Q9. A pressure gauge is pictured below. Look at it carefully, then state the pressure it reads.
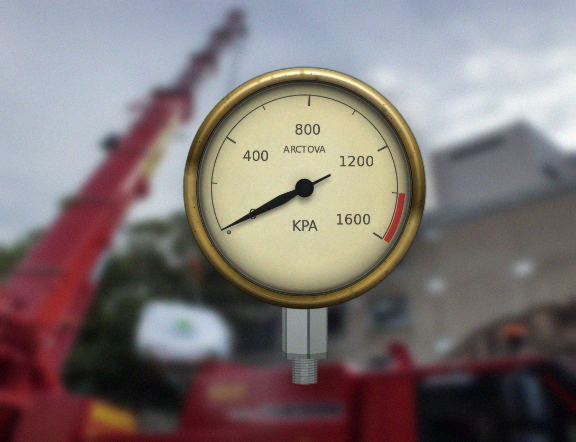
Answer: 0 kPa
